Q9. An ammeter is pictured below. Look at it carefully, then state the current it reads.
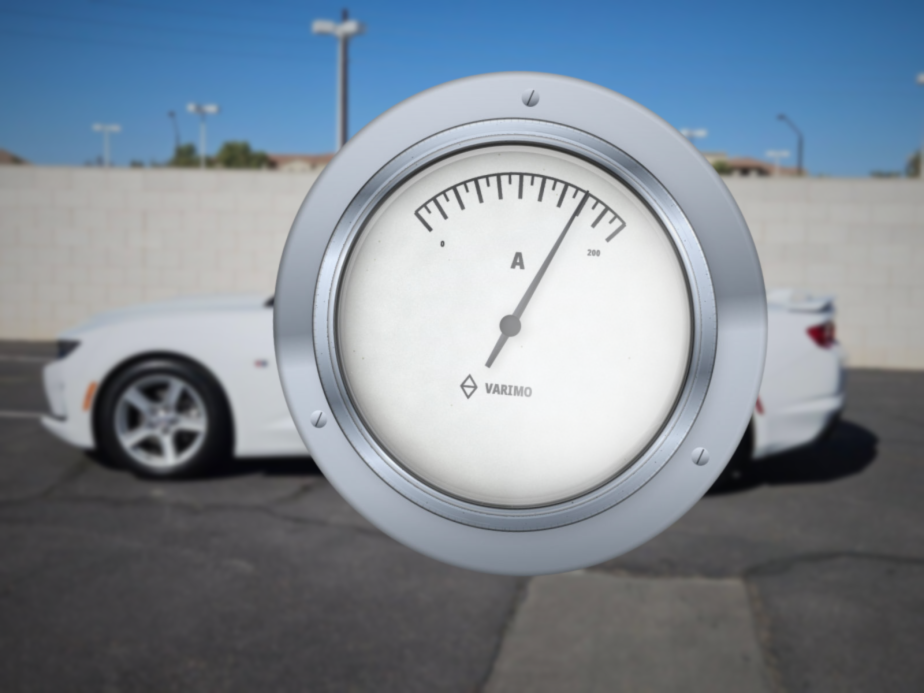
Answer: 160 A
